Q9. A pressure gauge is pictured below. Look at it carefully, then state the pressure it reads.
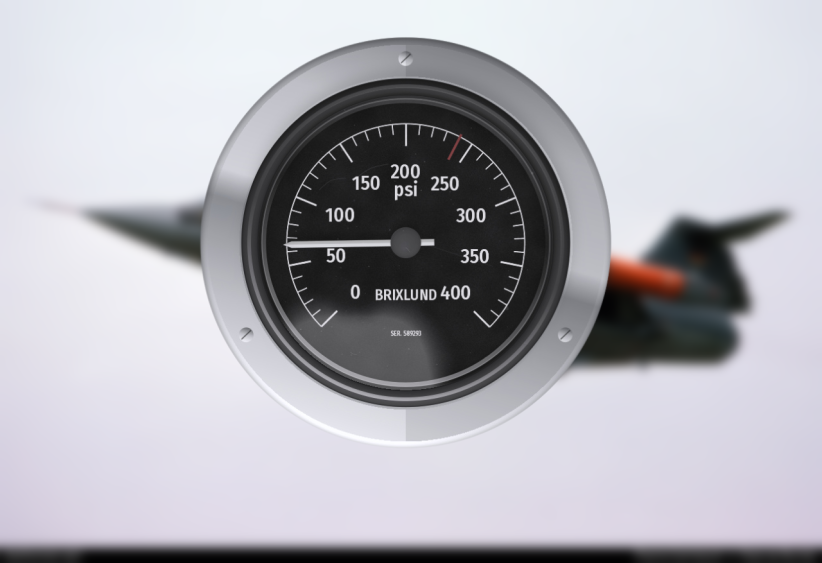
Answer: 65 psi
